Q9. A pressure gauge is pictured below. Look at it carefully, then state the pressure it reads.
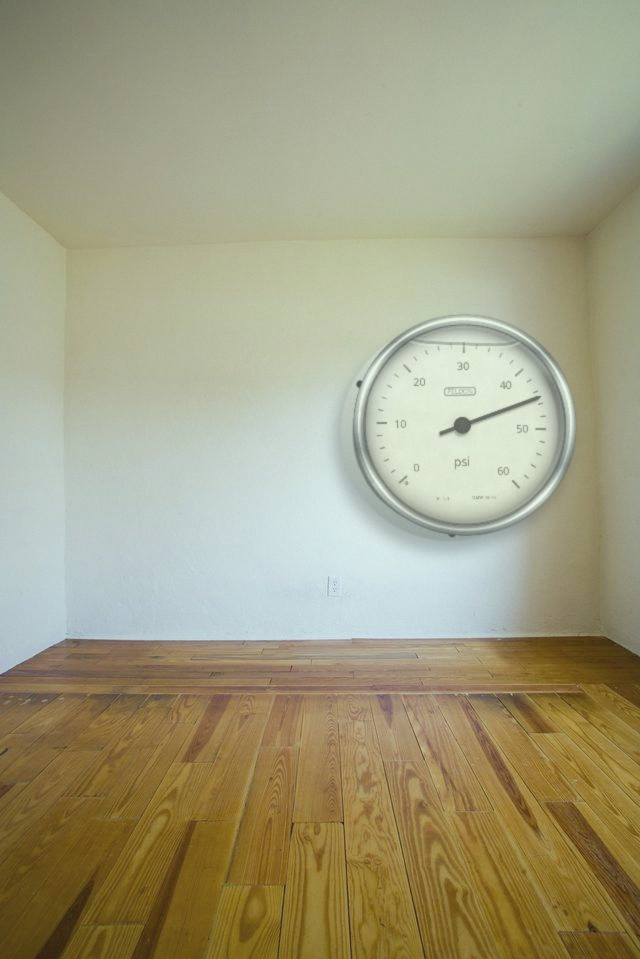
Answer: 45 psi
